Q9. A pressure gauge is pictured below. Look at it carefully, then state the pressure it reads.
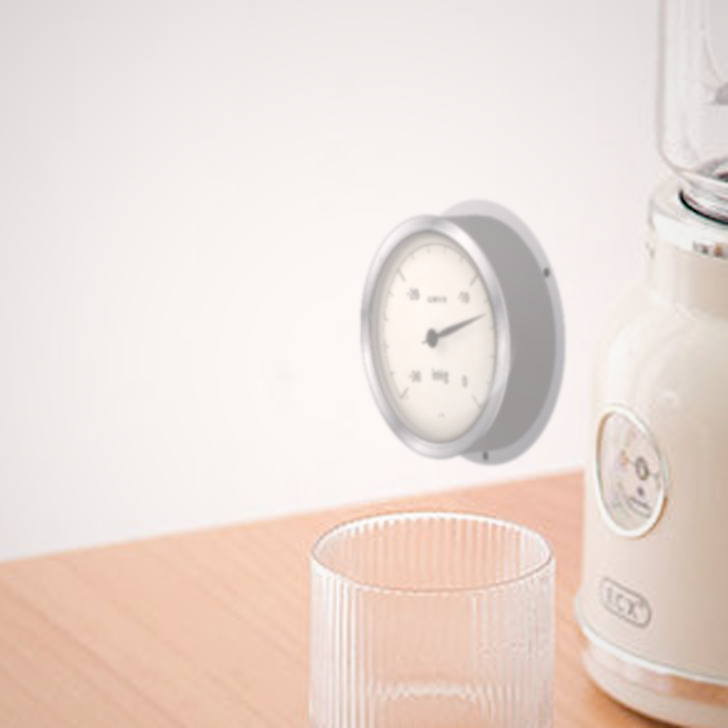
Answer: -7 inHg
